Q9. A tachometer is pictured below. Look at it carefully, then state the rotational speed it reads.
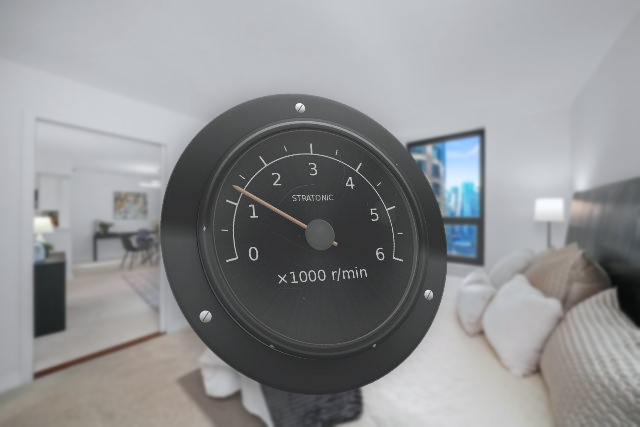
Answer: 1250 rpm
